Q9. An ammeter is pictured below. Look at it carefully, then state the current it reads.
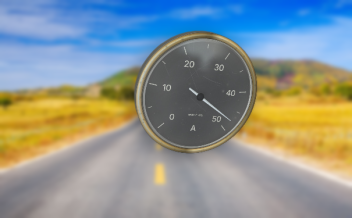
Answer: 47.5 A
